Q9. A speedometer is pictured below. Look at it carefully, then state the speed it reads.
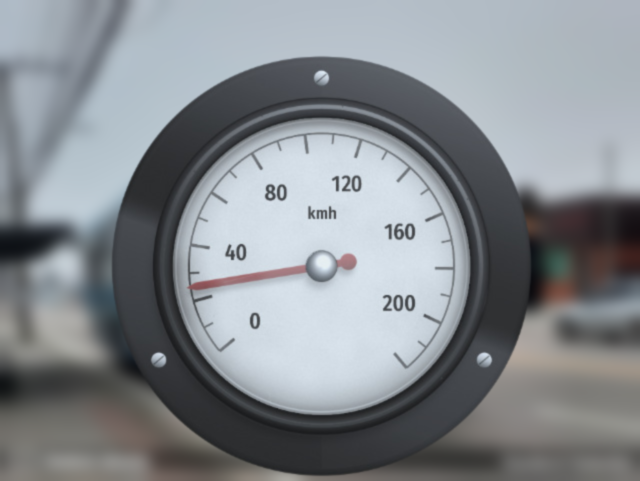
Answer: 25 km/h
